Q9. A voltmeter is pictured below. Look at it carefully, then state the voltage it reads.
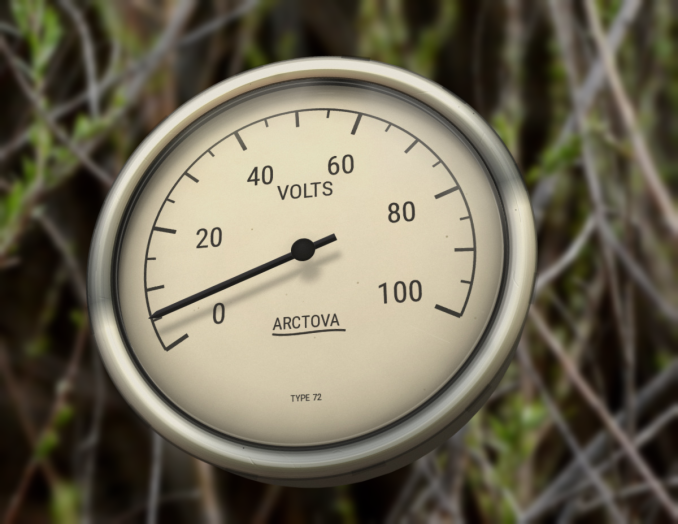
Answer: 5 V
